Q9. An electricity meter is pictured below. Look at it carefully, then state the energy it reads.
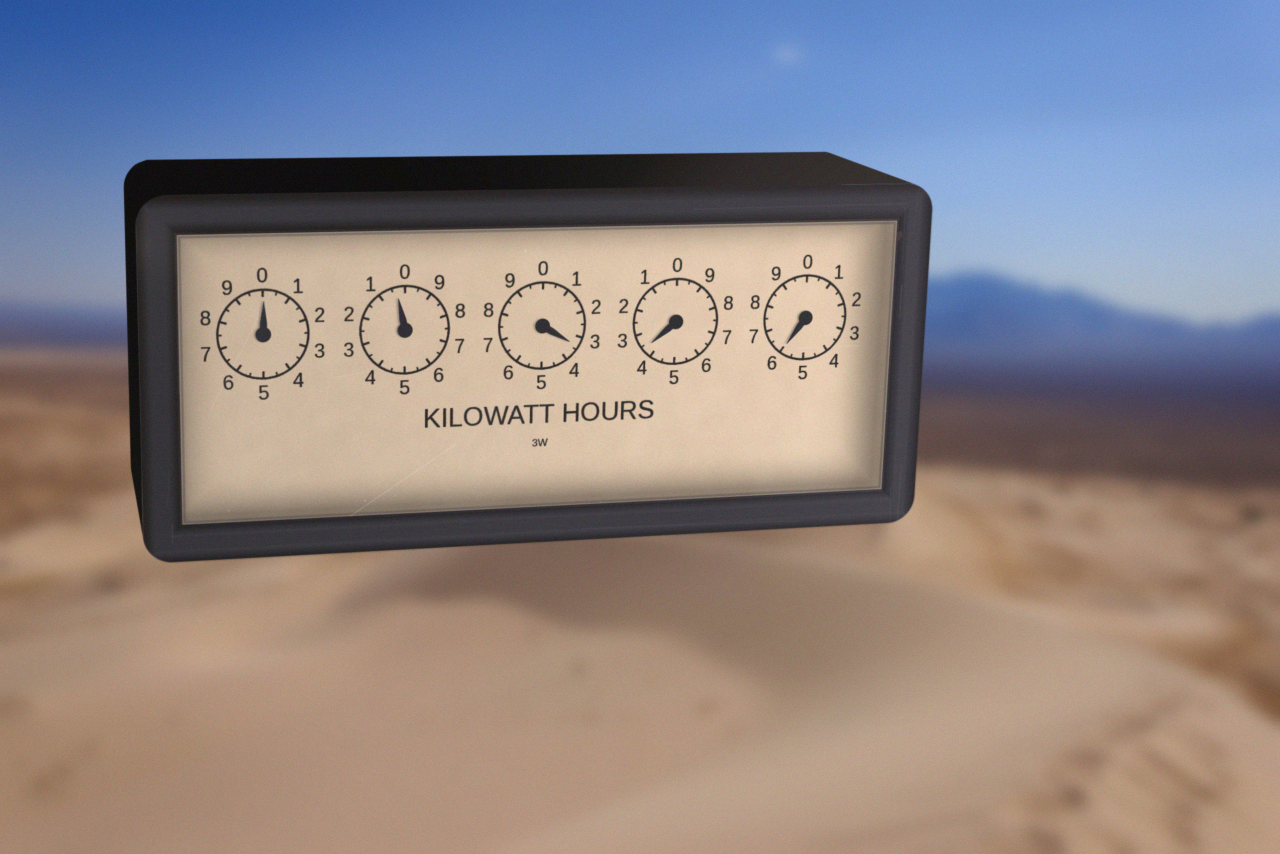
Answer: 336 kWh
